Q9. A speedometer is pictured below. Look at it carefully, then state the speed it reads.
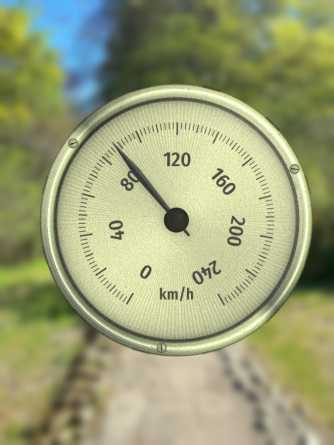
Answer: 88 km/h
